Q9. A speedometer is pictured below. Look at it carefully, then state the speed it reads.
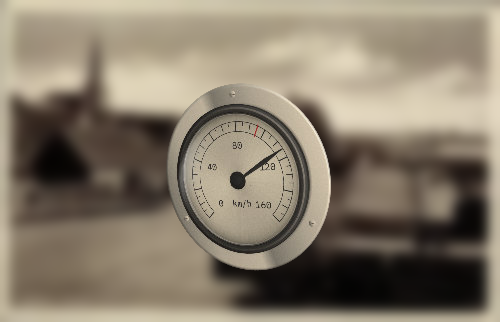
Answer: 115 km/h
